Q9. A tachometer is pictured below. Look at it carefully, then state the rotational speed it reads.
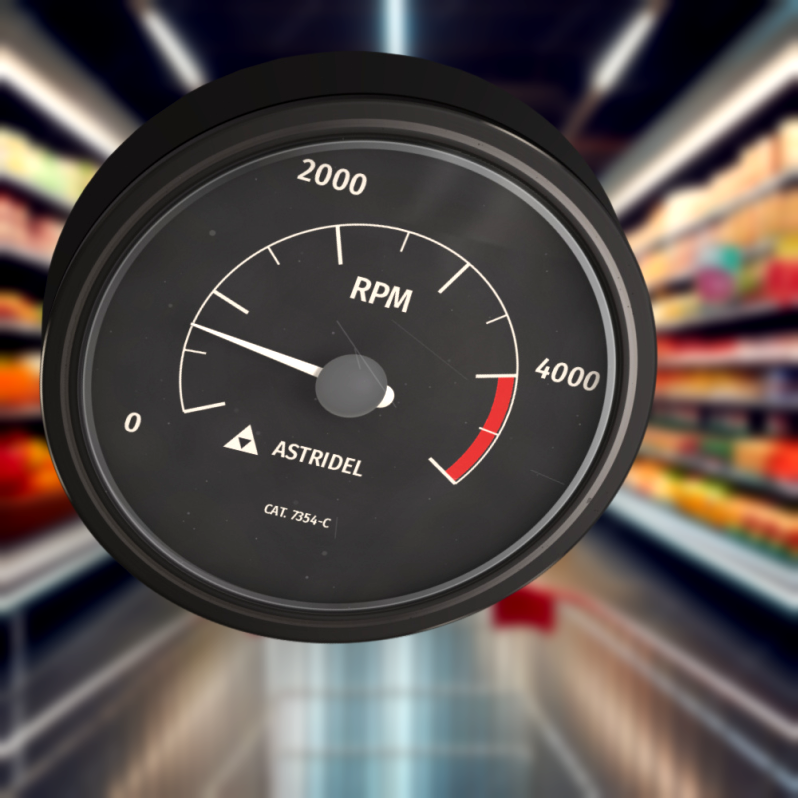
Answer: 750 rpm
